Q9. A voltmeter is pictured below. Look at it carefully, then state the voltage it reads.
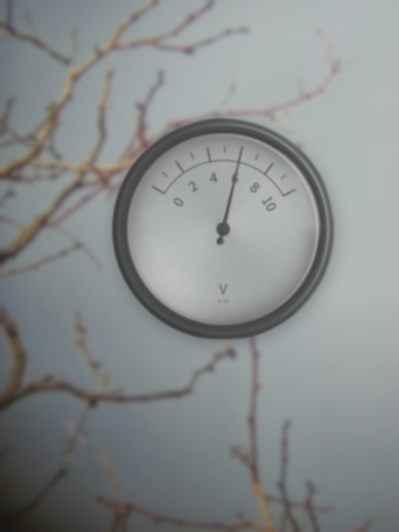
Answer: 6 V
